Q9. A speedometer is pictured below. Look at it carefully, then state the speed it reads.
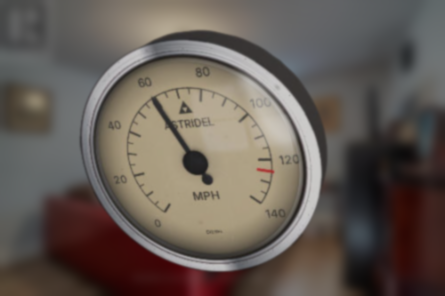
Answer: 60 mph
